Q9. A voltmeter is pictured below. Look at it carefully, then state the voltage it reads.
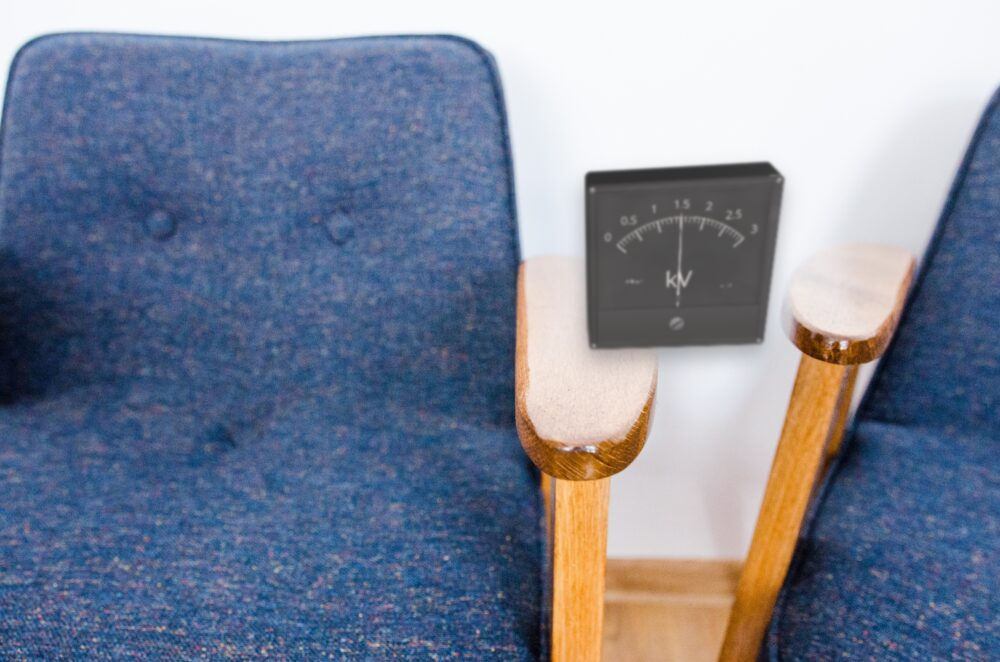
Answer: 1.5 kV
